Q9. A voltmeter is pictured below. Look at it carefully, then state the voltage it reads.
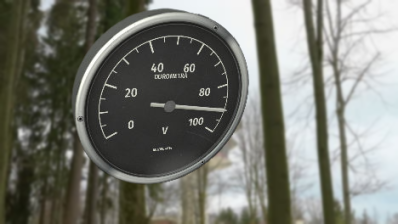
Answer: 90 V
